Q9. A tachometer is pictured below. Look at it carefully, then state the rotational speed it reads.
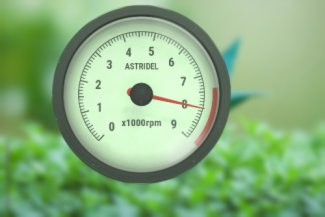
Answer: 8000 rpm
